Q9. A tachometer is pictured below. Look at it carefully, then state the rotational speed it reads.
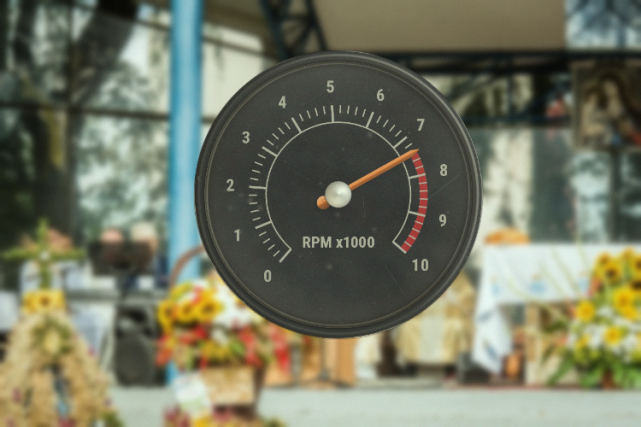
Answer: 7400 rpm
